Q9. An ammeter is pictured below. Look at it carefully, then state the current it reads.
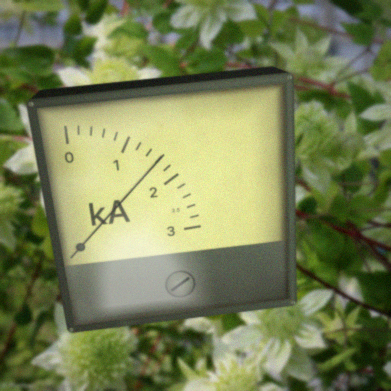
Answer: 1.6 kA
